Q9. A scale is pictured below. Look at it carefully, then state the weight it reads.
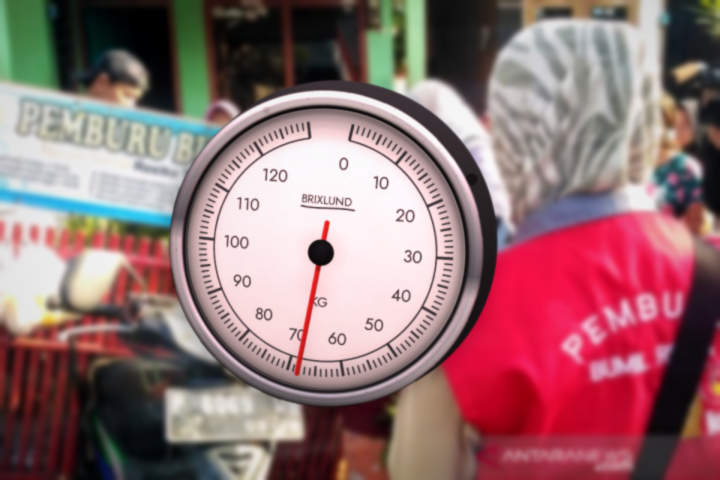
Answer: 68 kg
